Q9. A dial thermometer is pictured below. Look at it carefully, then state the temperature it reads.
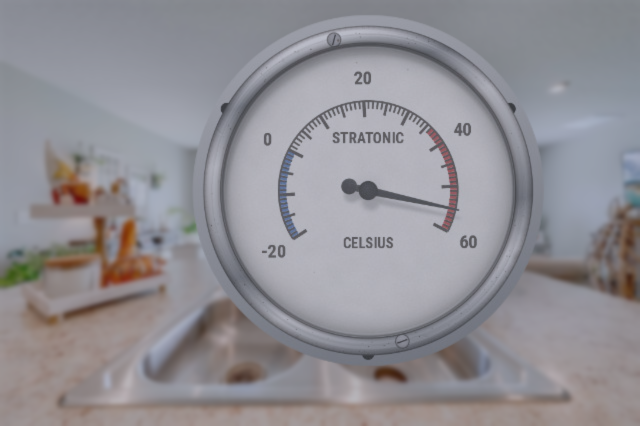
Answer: 55 °C
